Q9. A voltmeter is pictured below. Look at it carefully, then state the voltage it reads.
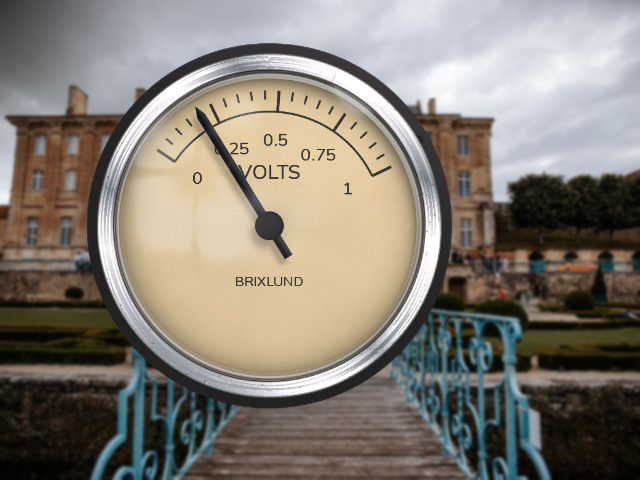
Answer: 0.2 V
